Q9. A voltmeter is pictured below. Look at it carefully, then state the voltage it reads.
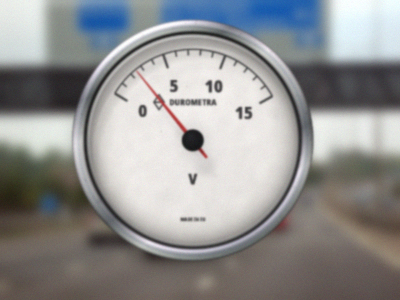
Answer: 2.5 V
